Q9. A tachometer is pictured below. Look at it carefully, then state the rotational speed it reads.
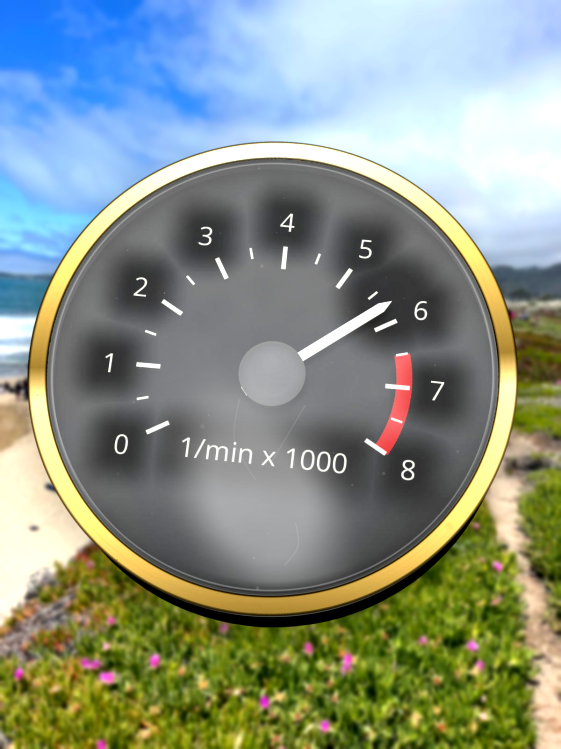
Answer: 5750 rpm
